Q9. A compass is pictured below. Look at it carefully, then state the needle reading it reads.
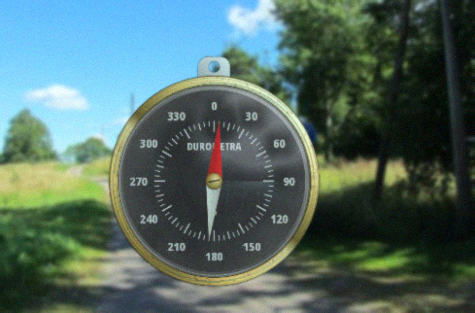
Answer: 5 °
